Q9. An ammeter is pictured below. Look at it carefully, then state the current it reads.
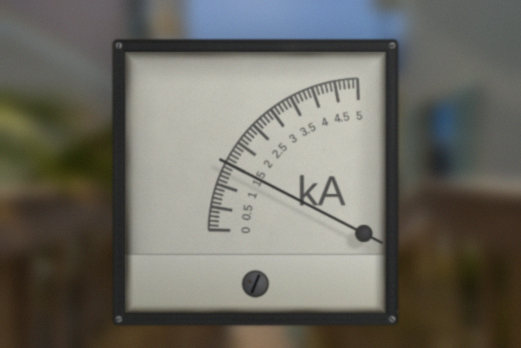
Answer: 1.5 kA
